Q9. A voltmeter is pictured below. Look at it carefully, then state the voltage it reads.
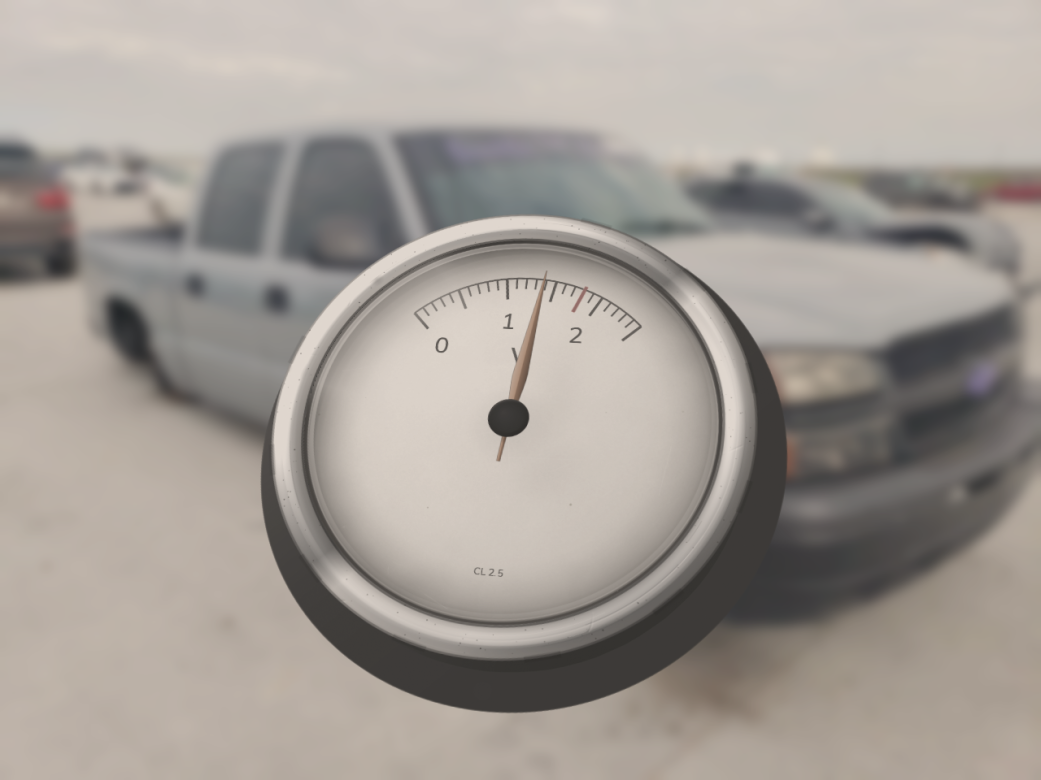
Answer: 1.4 V
